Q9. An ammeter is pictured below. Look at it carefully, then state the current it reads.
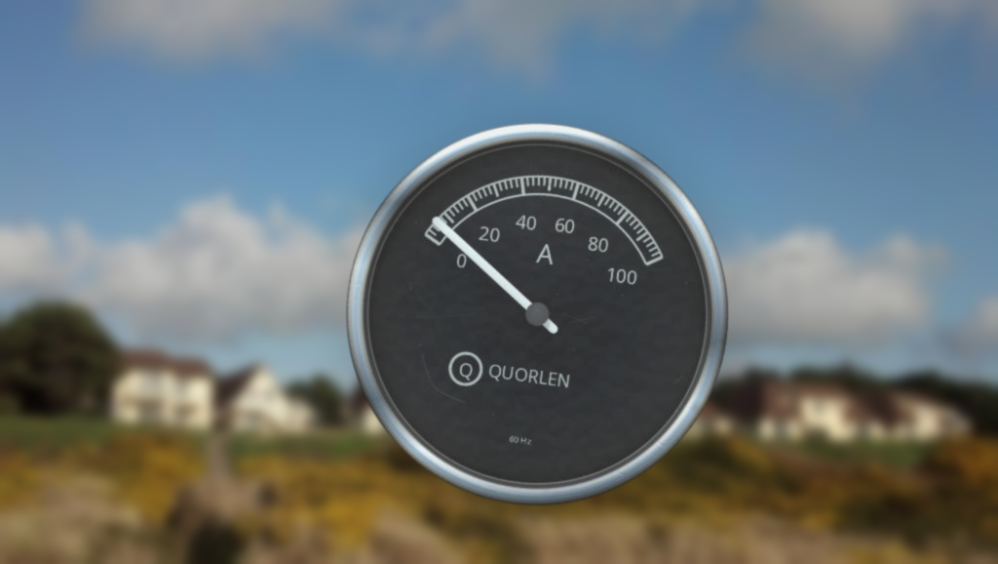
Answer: 6 A
